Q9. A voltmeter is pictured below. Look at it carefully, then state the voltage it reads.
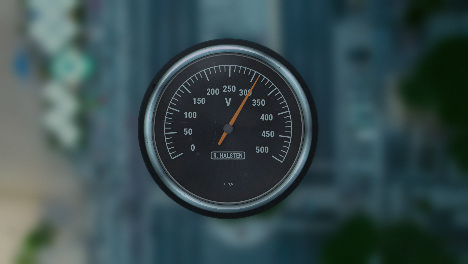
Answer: 310 V
